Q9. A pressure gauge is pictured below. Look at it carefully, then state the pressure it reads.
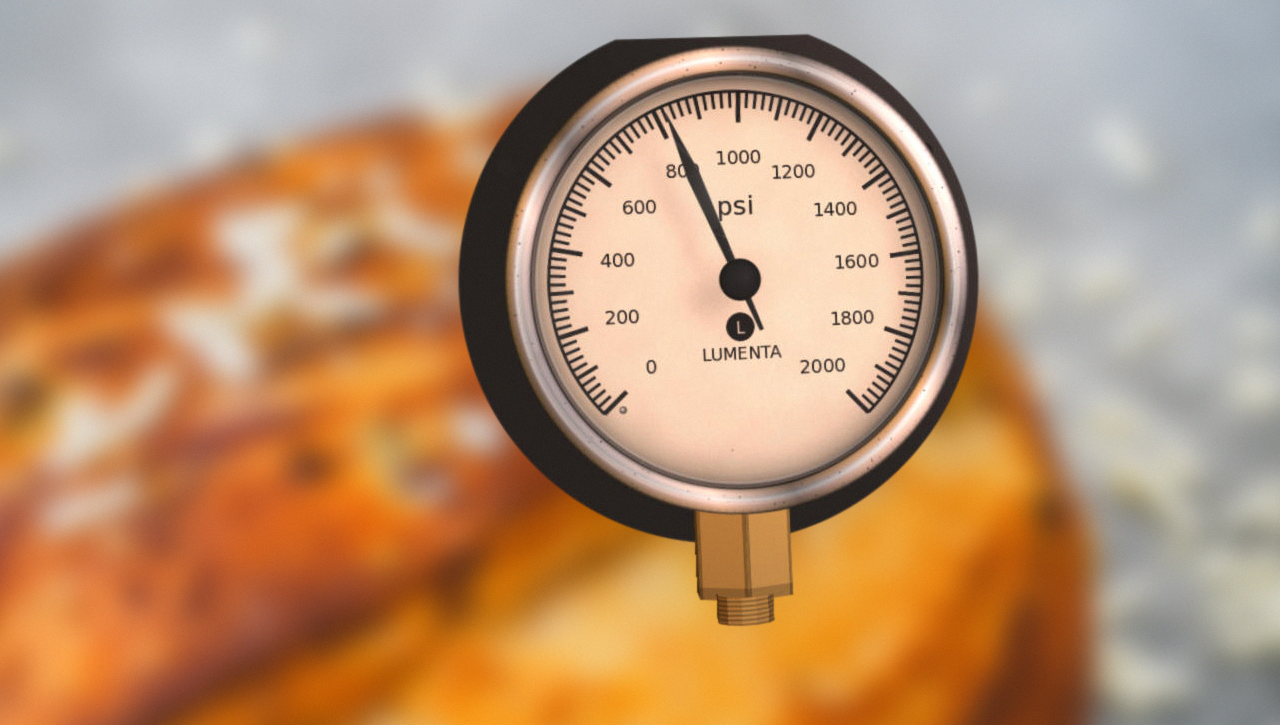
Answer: 820 psi
